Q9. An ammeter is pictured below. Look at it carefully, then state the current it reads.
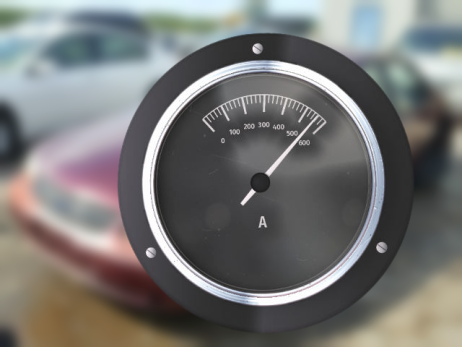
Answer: 560 A
